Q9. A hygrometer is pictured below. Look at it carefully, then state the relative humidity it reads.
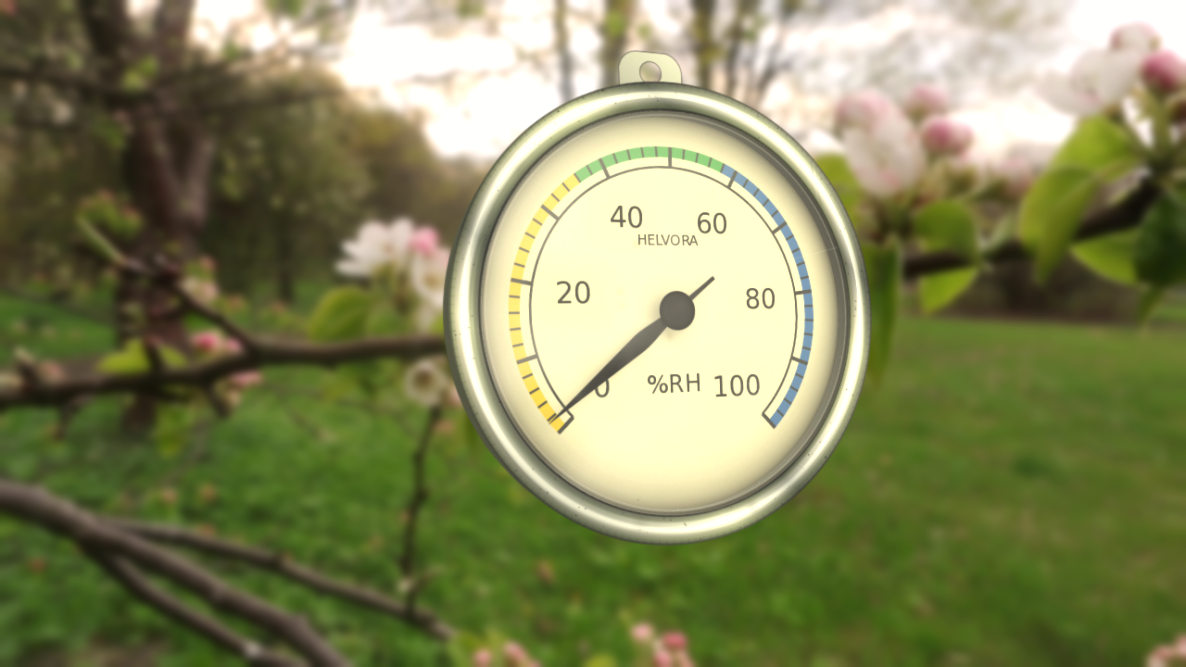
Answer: 2 %
